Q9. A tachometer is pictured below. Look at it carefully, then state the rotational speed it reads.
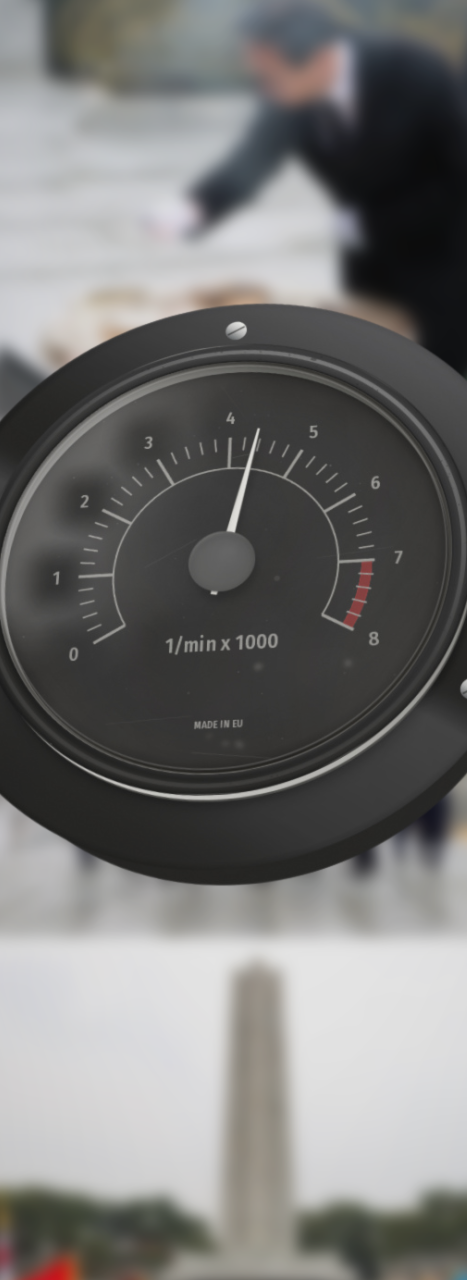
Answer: 4400 rpm
